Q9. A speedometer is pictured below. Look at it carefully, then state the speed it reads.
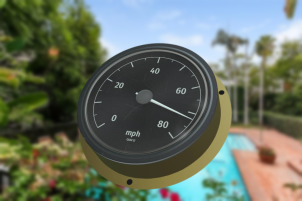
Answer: 72.5 mph
